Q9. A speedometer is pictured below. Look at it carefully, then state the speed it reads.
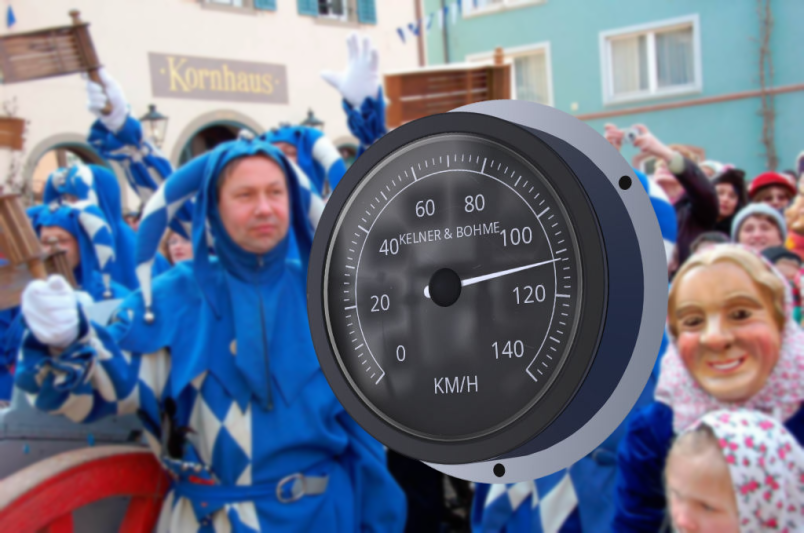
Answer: 112 km/h
